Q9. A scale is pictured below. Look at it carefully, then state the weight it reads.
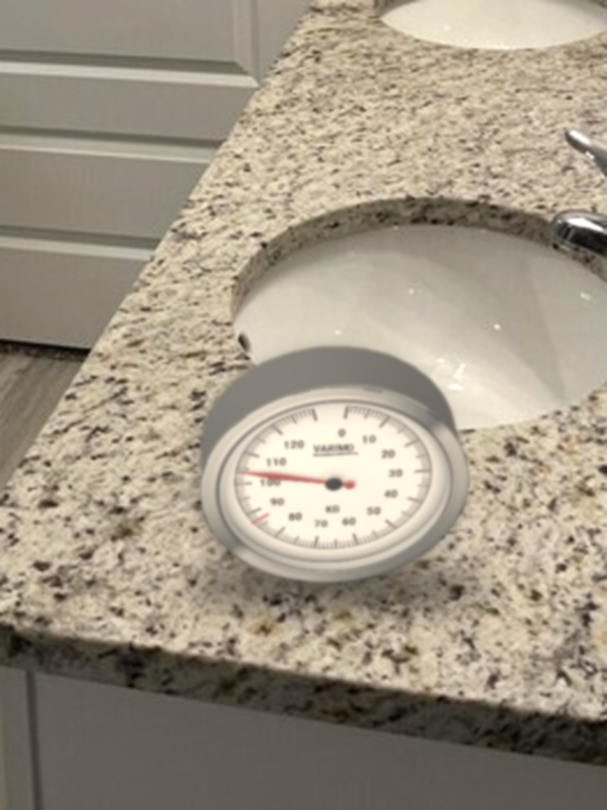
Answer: 105 kg
